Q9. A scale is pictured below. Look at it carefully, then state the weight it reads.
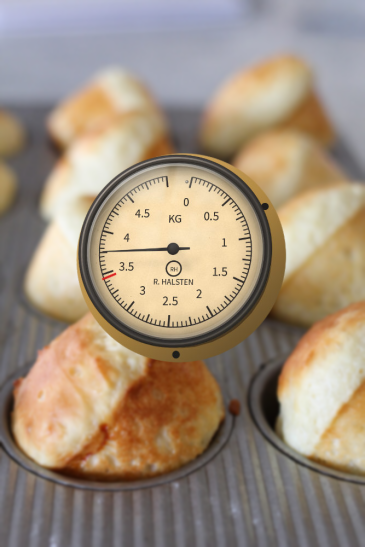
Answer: 3.75 kg
